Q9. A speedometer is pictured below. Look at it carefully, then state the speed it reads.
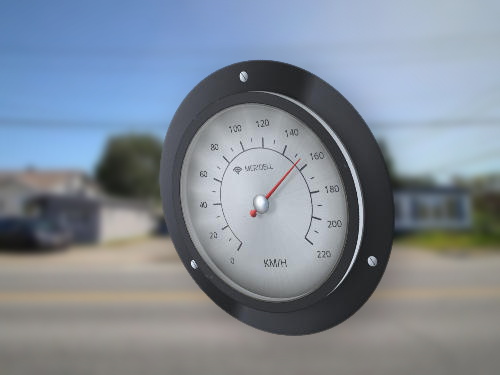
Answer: 155 km/h
